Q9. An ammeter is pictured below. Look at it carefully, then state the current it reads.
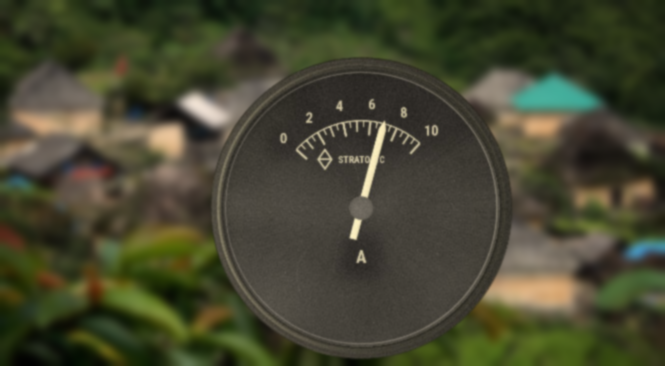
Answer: 7 A
